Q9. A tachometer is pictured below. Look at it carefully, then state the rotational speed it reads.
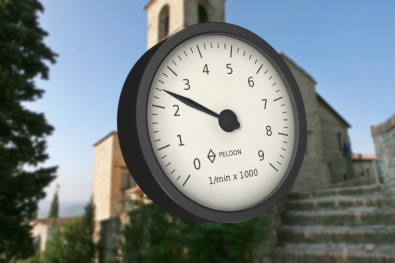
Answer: 2400 rpm
